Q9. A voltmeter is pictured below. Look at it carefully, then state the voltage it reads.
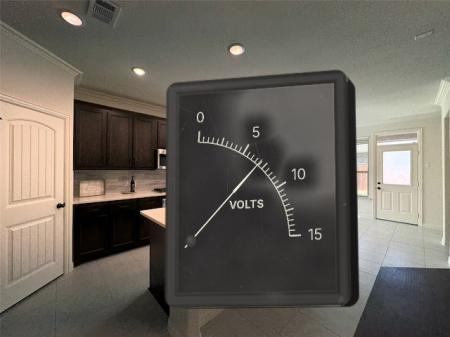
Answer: 7 V
